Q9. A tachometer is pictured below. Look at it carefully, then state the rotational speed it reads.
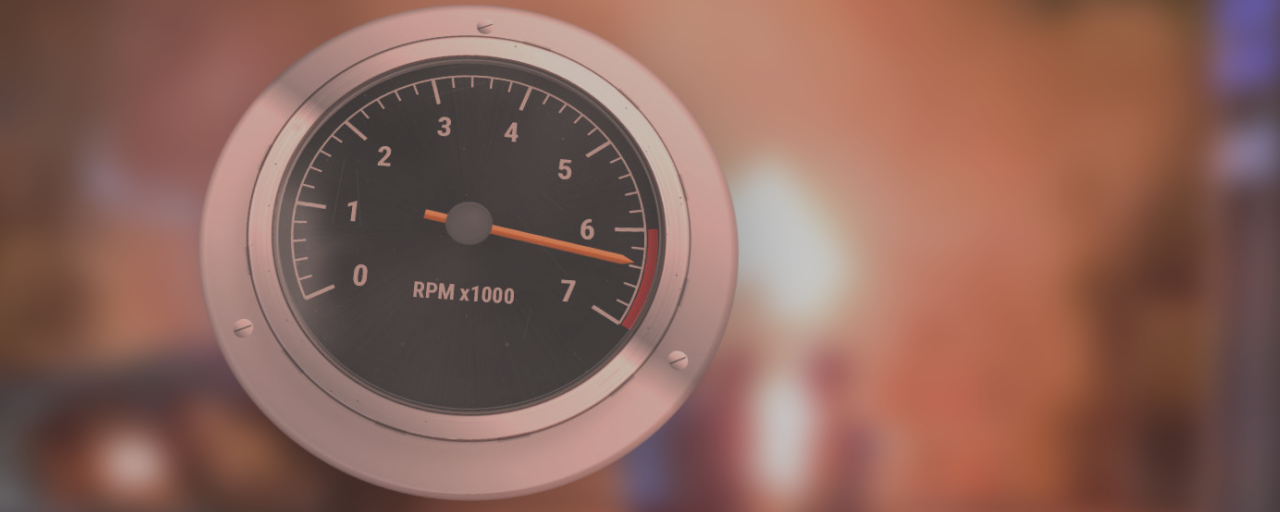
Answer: 6400 rpm
